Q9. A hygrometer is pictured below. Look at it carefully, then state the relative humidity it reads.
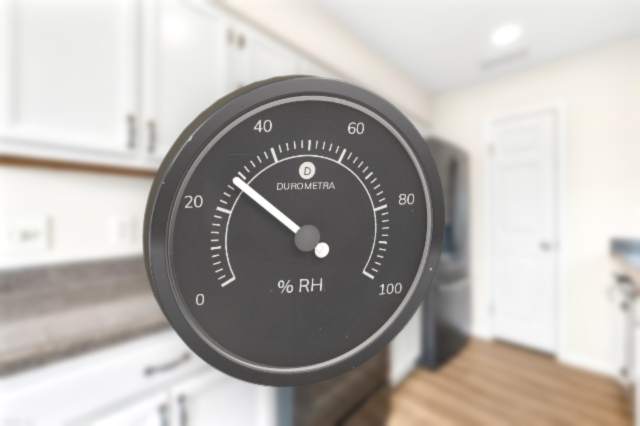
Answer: 28 %
